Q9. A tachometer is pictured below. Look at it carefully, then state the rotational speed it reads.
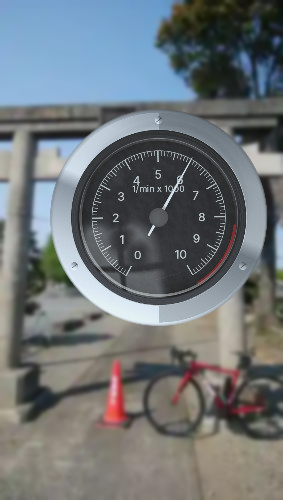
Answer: 6000 rpm
